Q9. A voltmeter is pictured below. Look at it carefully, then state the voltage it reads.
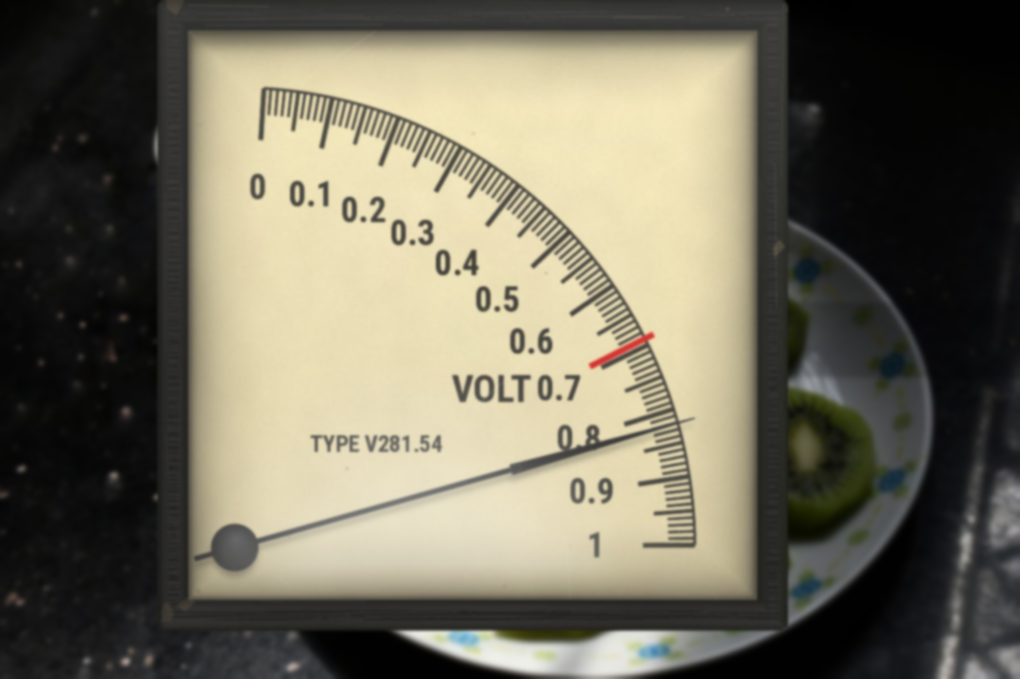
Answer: 0.82 V
